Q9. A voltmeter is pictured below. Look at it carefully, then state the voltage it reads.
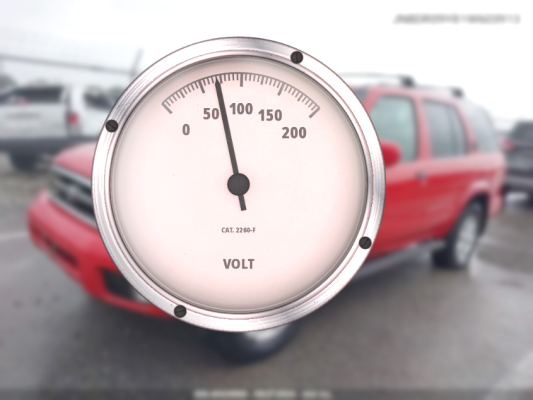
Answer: 70 V
